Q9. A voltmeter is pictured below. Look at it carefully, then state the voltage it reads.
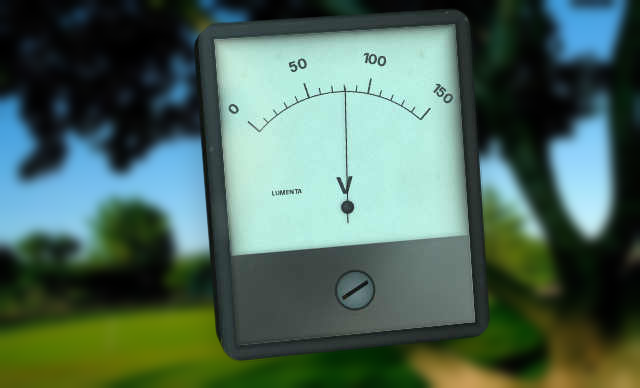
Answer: 80 V
